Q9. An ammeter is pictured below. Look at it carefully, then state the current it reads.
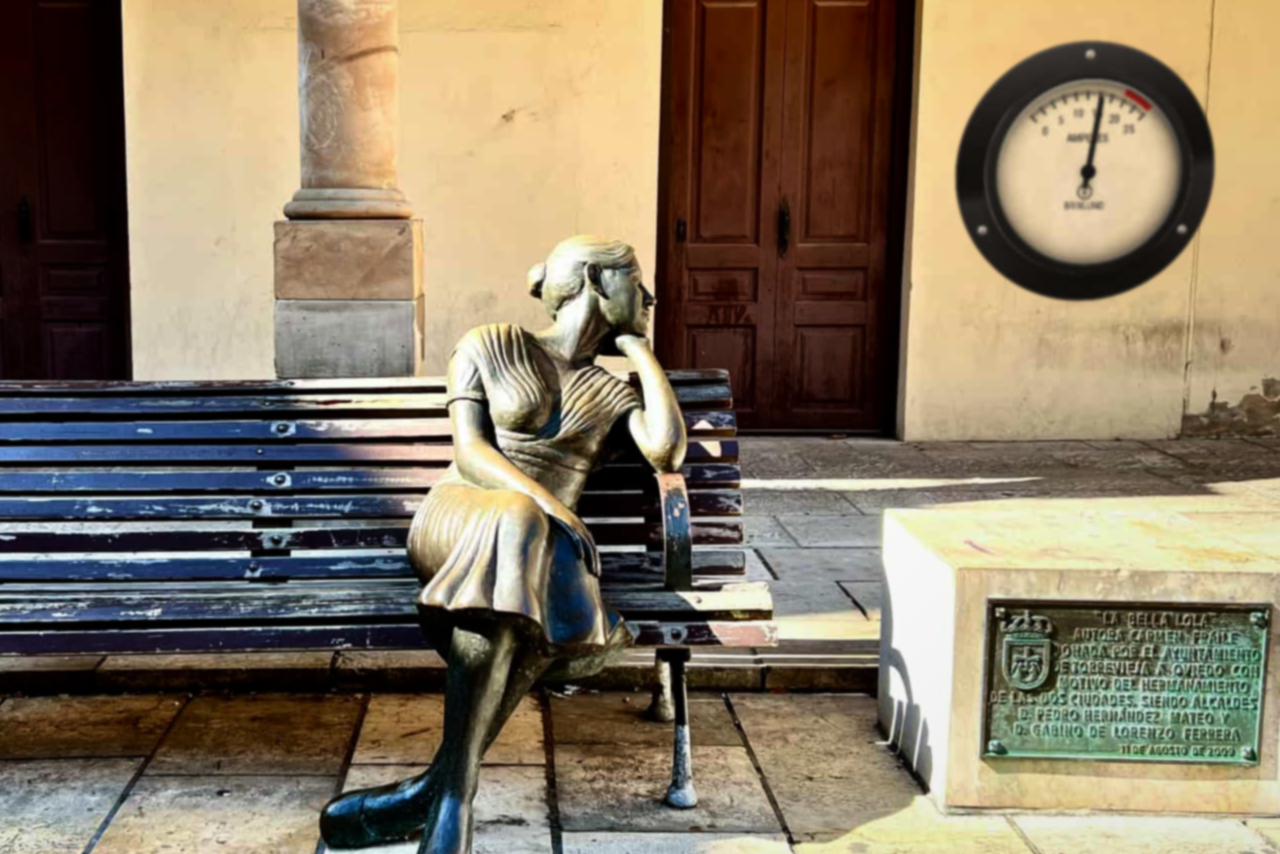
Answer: 15 A
